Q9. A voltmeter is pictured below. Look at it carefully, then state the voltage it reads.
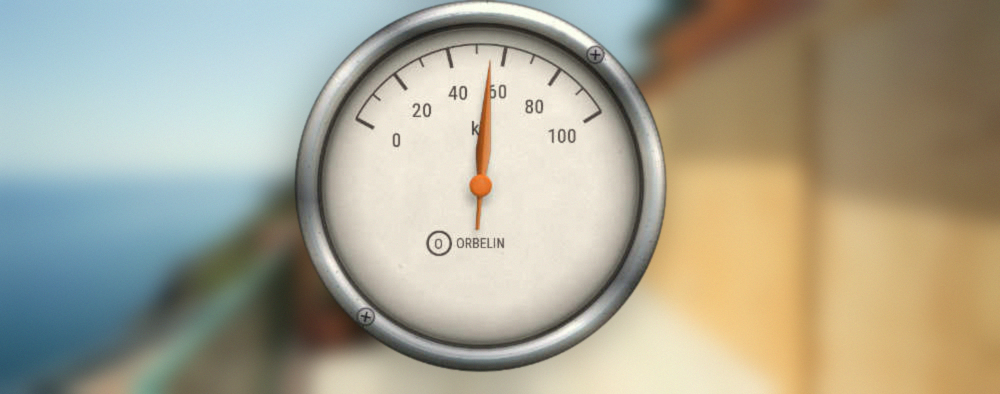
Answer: 55 kV
